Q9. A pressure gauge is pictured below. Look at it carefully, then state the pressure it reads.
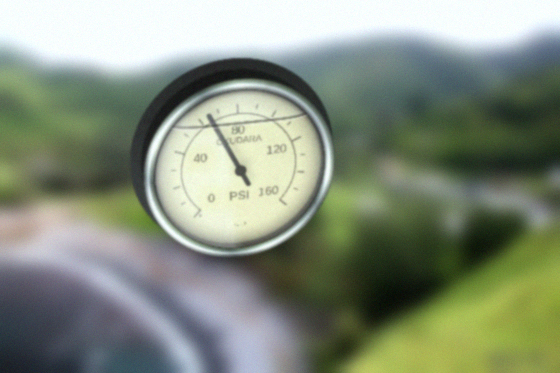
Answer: 65 psi
